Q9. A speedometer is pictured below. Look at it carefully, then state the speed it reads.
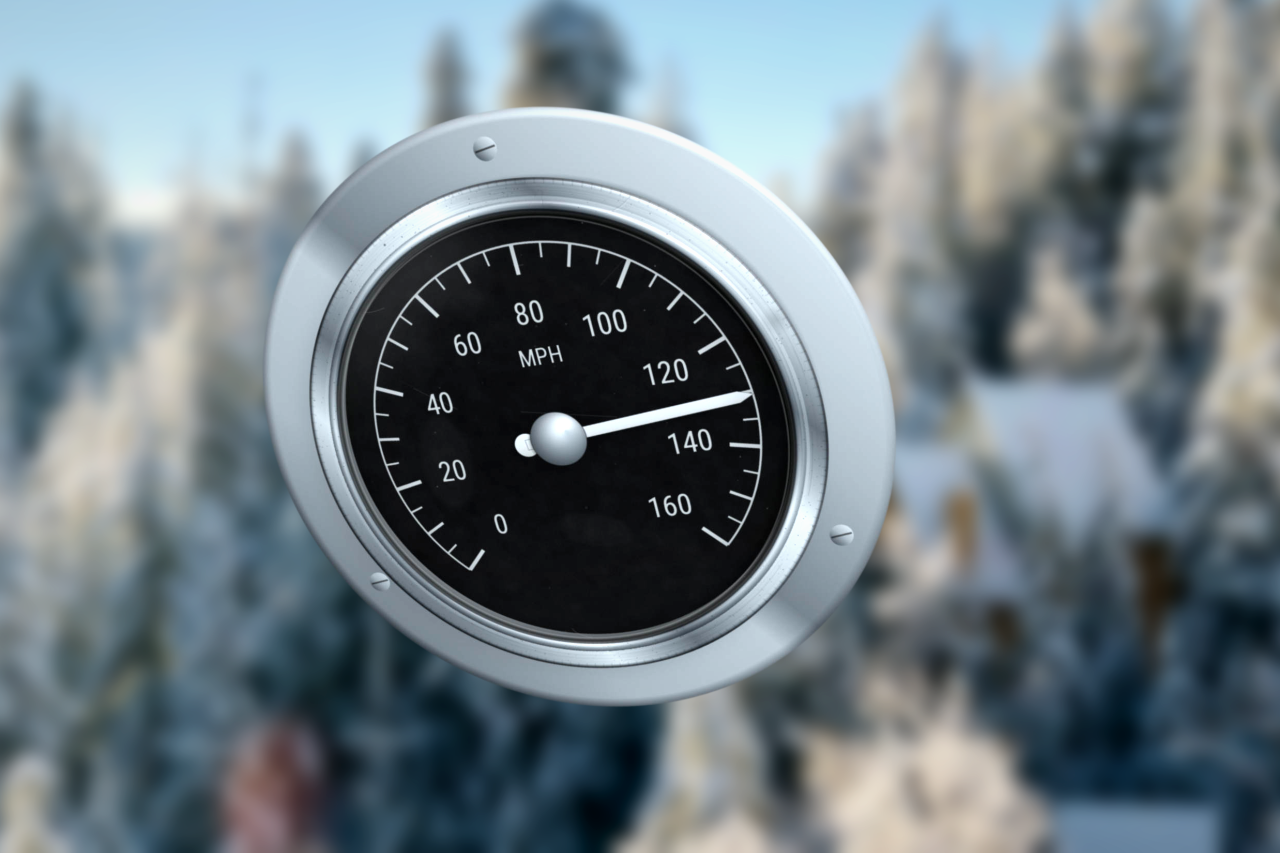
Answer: 130 mph
